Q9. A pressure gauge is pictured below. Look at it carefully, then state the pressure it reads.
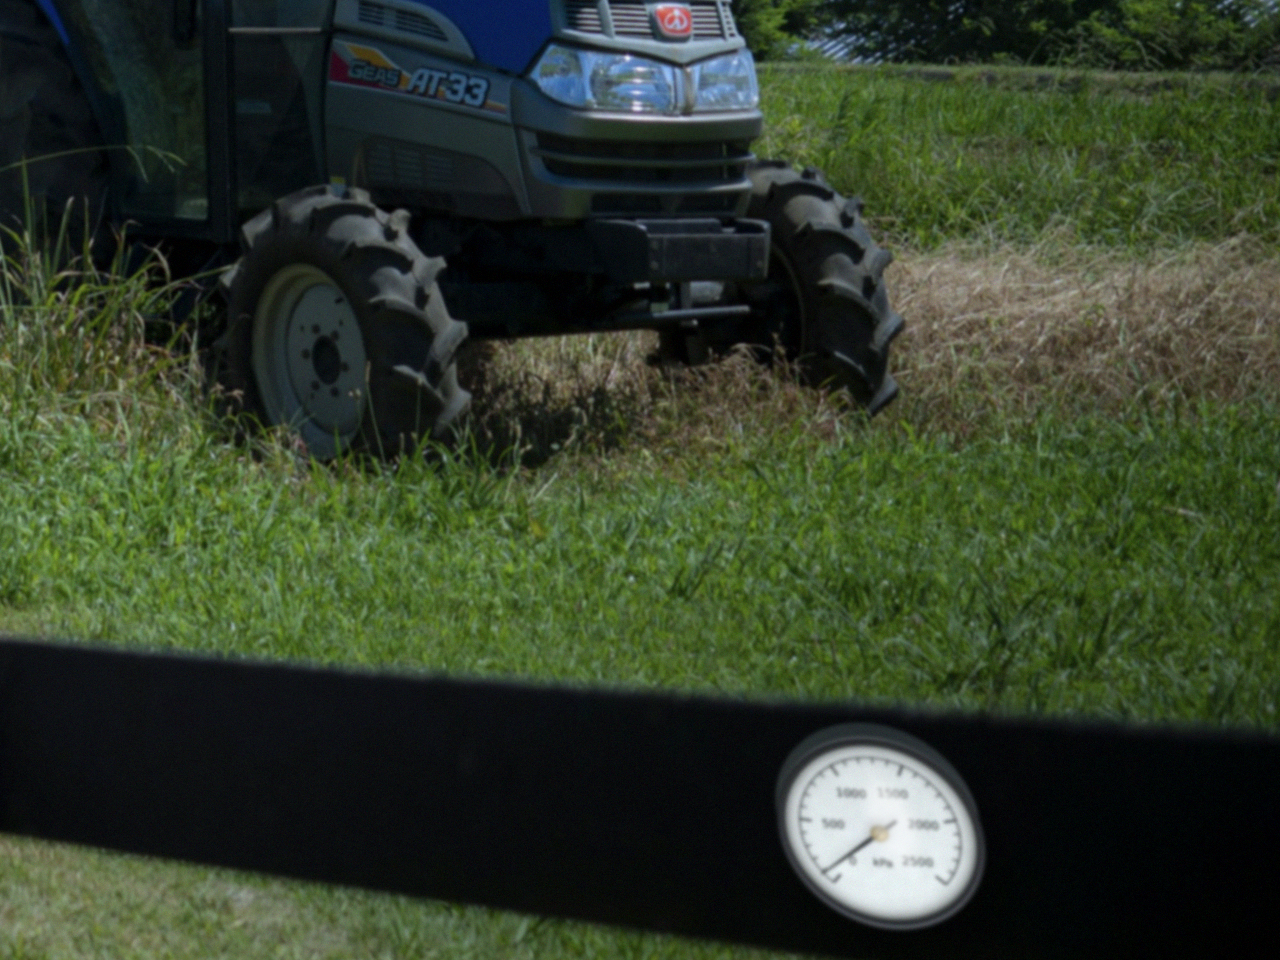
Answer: 100 kPa
